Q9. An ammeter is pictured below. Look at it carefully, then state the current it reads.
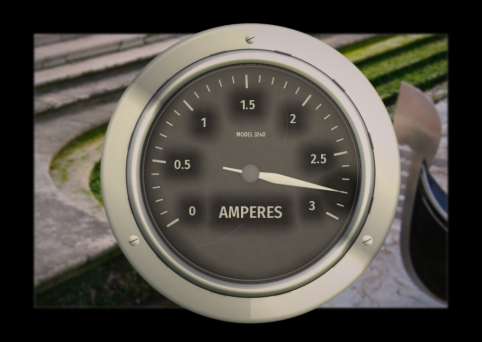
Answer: 2.8 A
